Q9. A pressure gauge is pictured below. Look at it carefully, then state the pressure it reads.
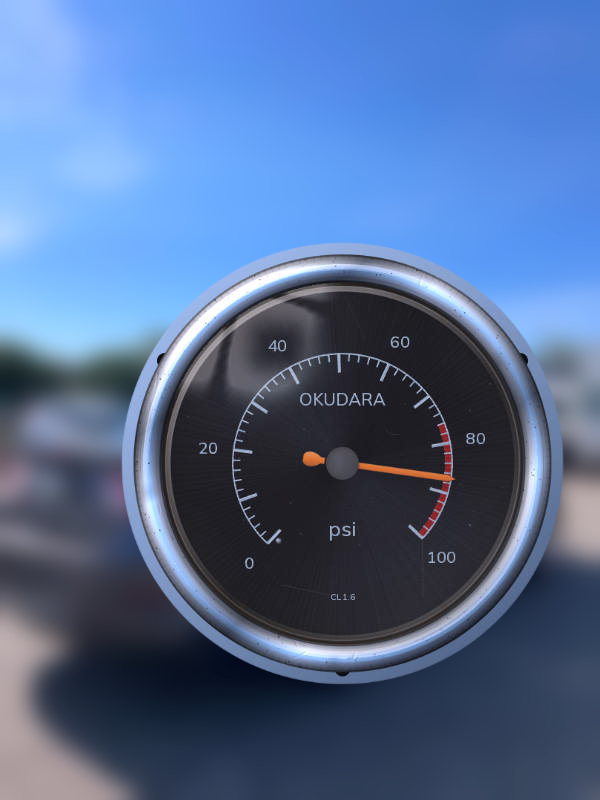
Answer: 87 psi
